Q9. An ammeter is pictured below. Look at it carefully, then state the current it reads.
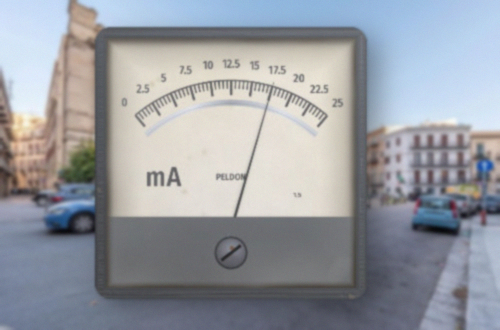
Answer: 17.5 mA
